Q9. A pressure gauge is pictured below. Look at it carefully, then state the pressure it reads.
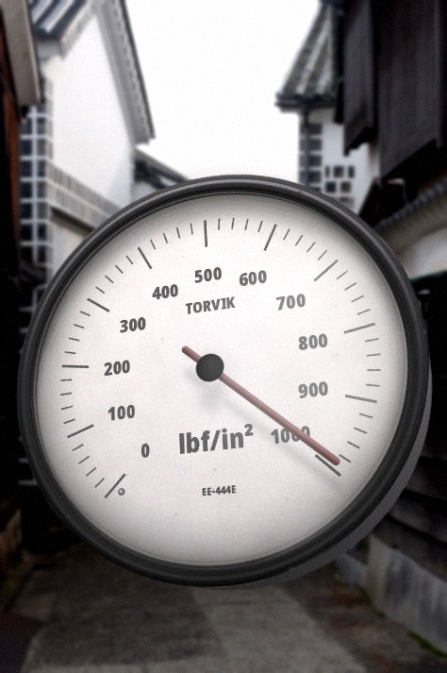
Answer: 990 psi
